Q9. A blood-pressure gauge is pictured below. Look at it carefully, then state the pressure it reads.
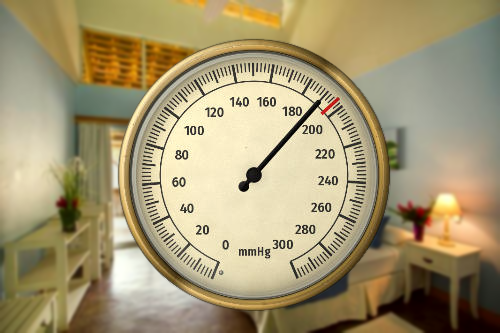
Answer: 190 mmHg
